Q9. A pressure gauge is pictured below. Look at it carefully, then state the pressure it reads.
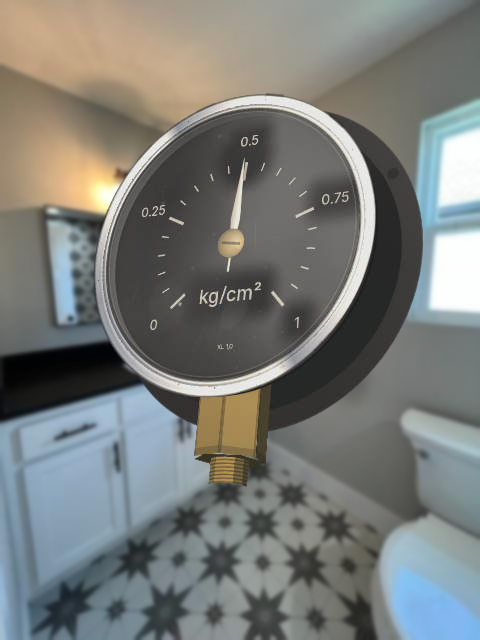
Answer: 0.5 kg/cm²
